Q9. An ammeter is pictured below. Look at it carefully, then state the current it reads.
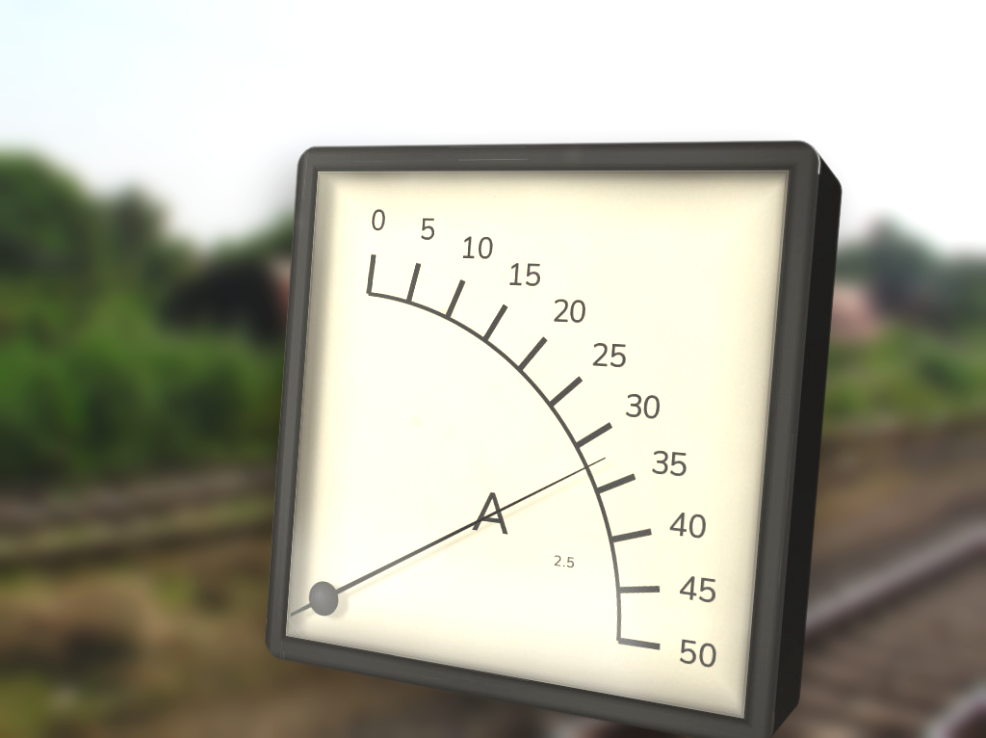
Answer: 32.5 A
